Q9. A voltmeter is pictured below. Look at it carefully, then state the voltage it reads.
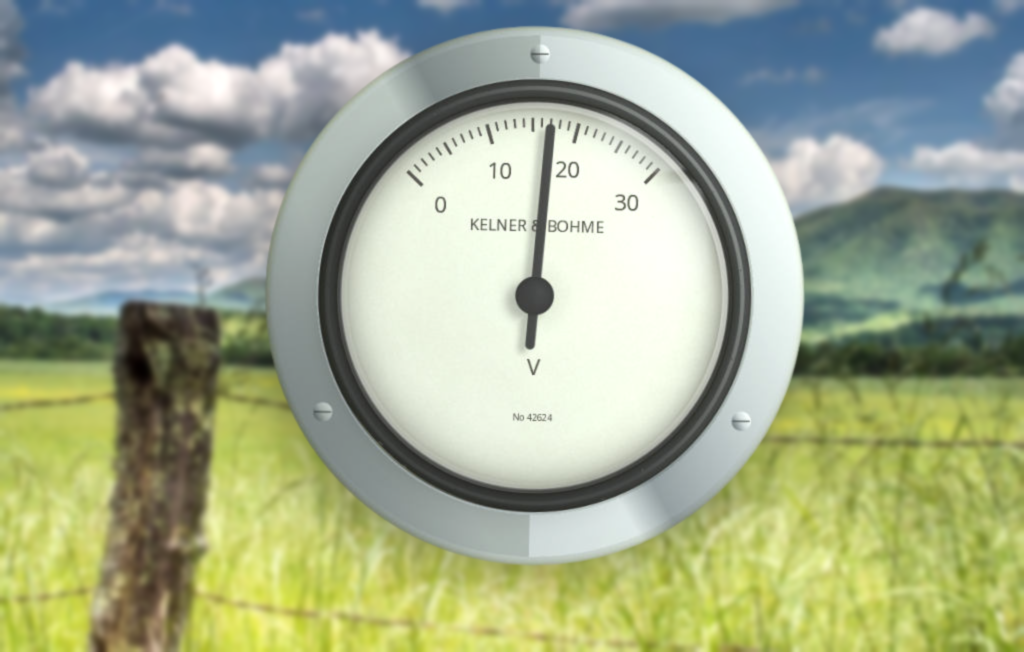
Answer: 17 V
